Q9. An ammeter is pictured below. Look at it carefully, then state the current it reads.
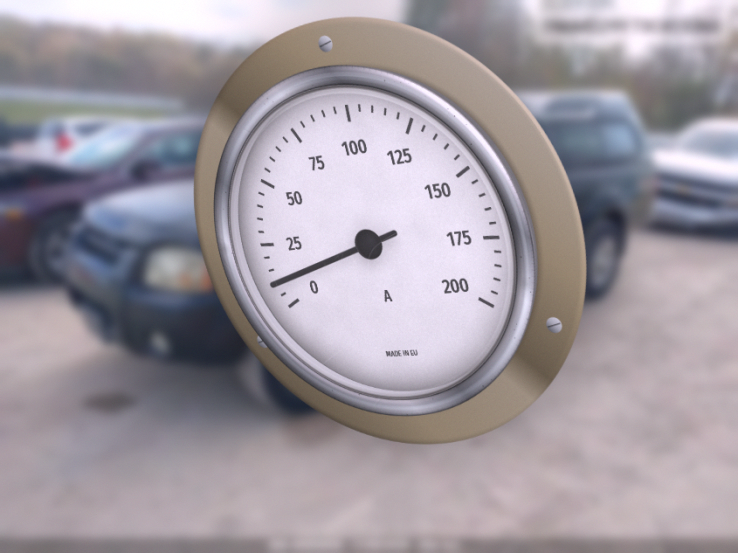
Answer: 10 A
